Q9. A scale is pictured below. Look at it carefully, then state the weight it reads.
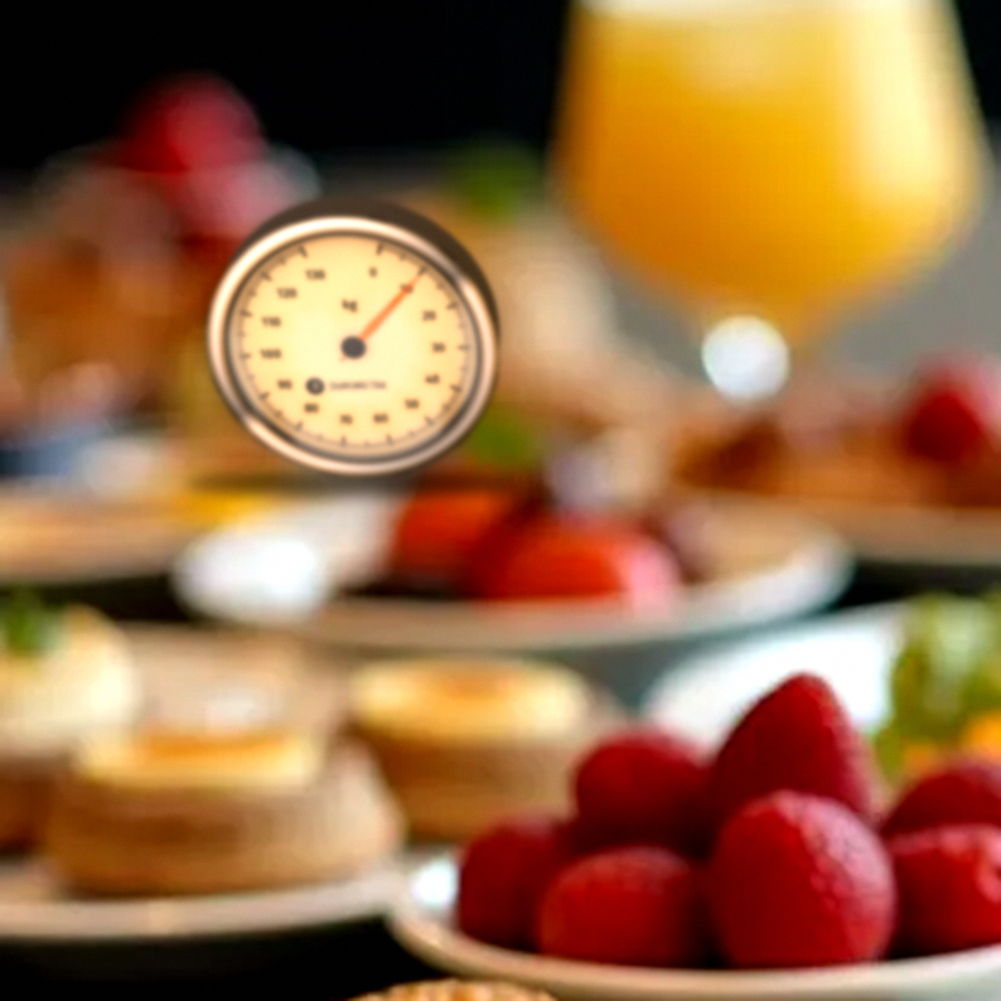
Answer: 10 kg
